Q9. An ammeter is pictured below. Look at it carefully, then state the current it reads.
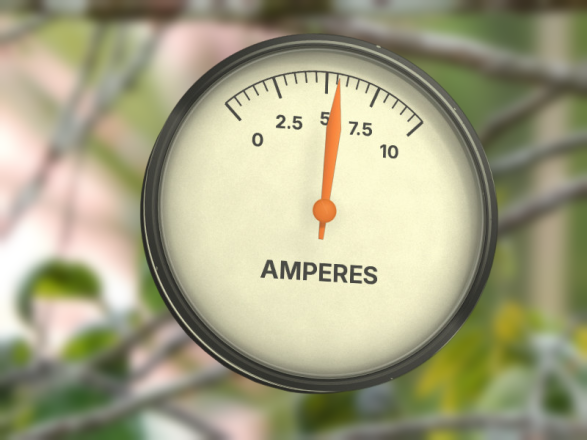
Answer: 5.5 A
